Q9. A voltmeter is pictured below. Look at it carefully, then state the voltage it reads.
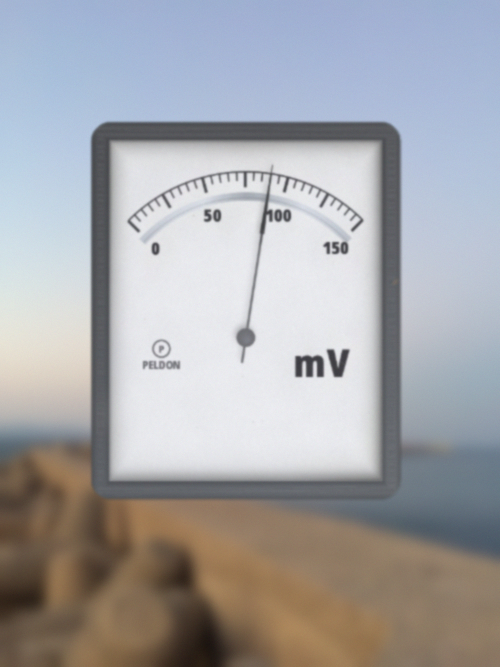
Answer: 90 mV
